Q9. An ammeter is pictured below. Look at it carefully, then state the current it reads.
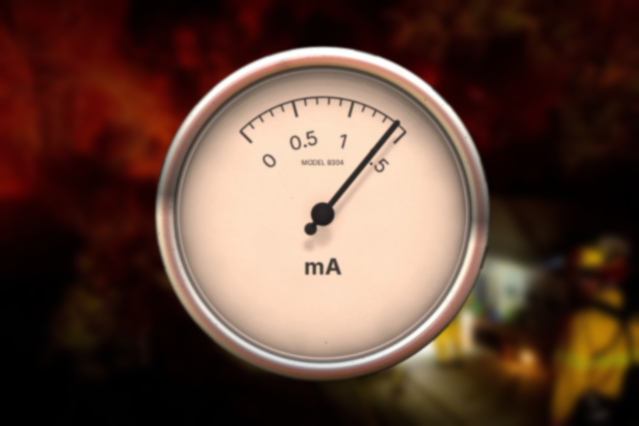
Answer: 1.4 mA
